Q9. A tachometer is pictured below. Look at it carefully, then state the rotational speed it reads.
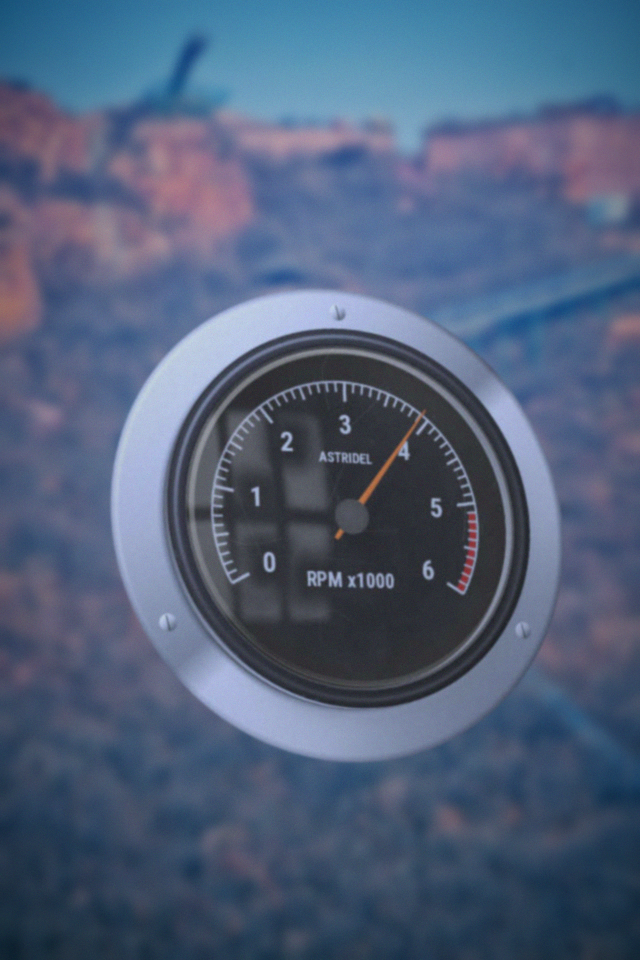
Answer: 3900 rpm
